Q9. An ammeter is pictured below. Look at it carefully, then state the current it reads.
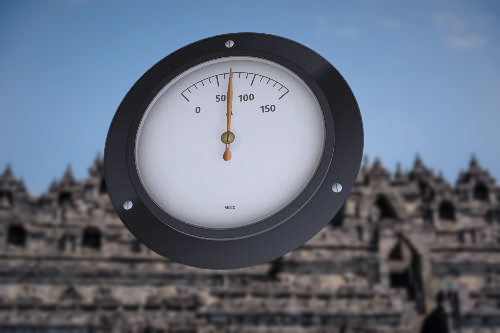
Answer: 70 A
